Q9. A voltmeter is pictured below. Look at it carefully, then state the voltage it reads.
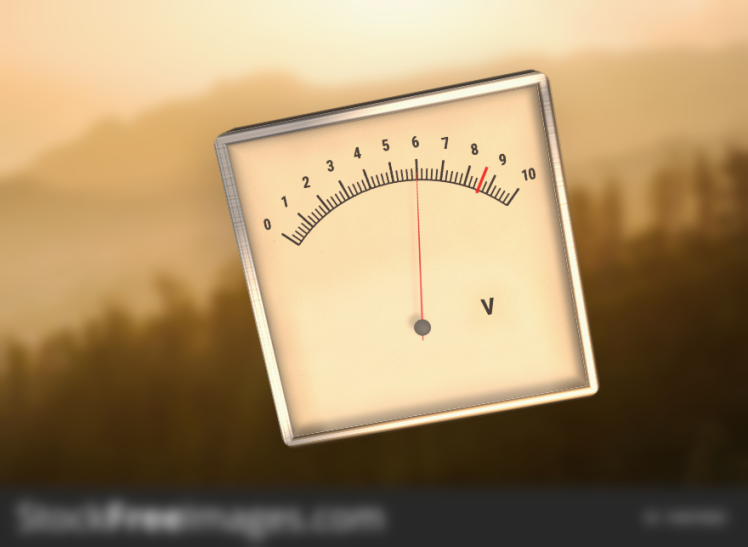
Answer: 6 V
